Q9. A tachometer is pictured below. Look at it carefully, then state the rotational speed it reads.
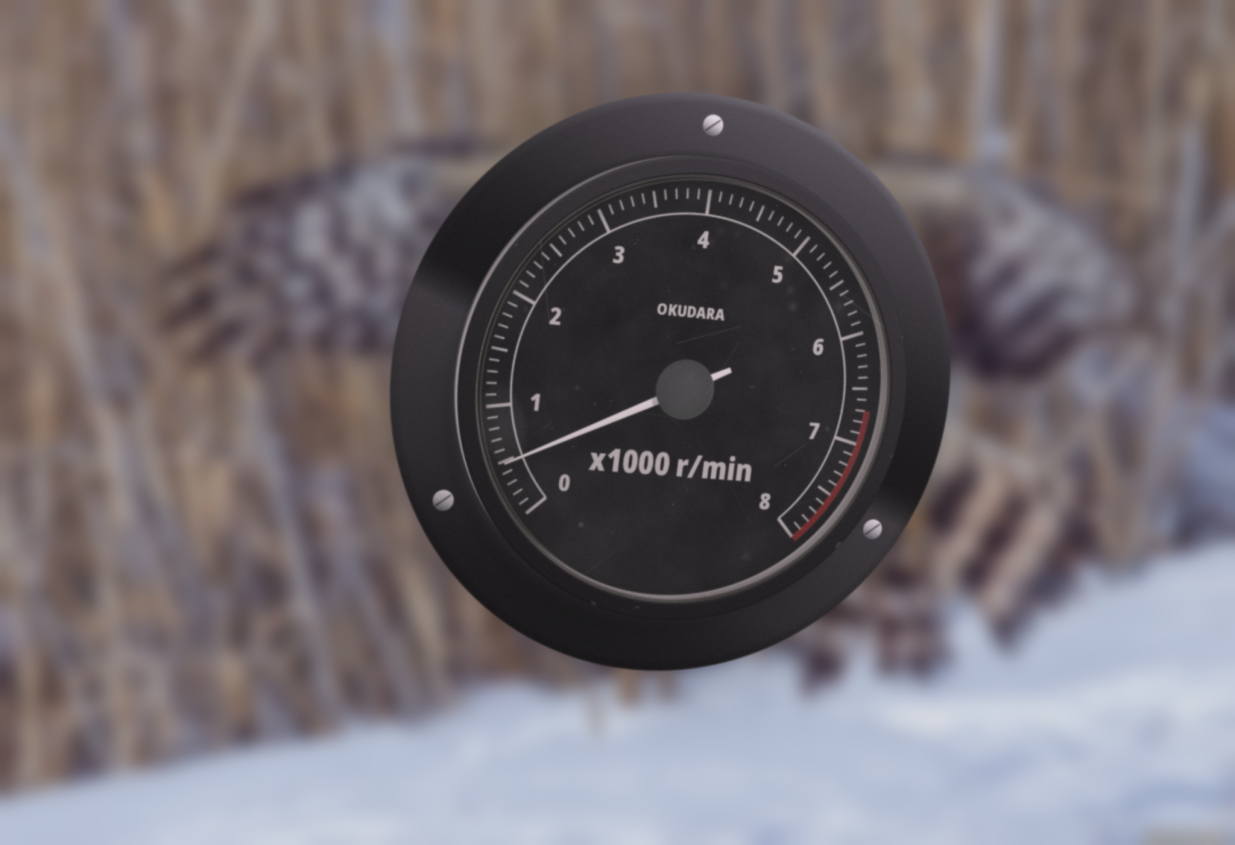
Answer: 500 rpm
